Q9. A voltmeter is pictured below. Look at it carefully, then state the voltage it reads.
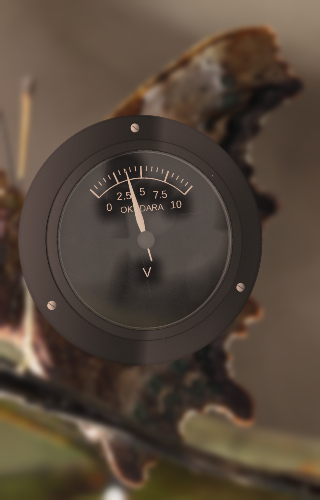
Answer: 3.5 V
